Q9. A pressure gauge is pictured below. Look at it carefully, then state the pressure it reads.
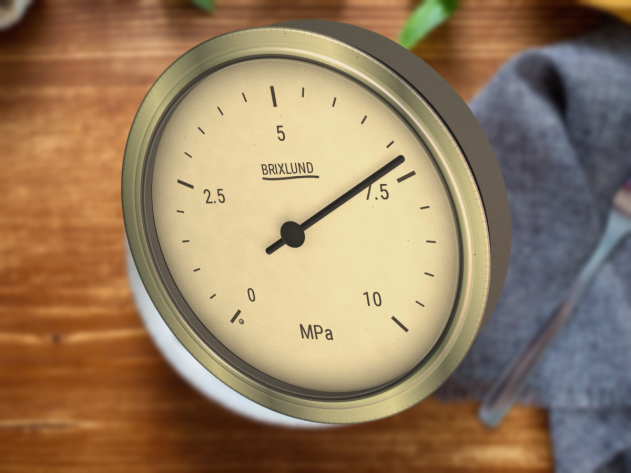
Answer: 7.25 MPa
